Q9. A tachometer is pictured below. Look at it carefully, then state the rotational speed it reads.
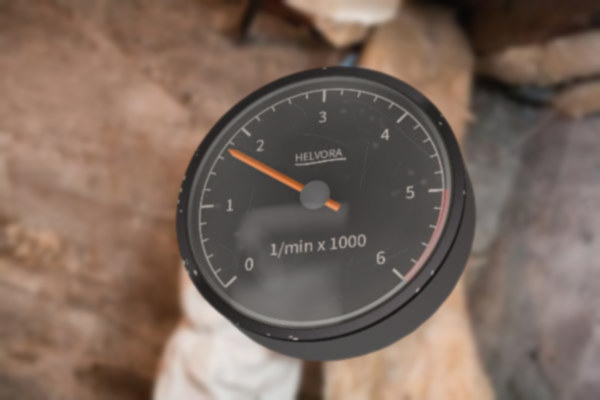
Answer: 1700 rpm
